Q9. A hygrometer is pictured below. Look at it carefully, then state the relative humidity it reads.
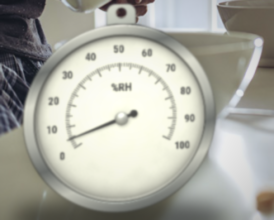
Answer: 5 %
